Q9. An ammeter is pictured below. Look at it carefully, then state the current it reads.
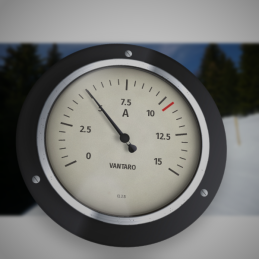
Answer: 5 A
